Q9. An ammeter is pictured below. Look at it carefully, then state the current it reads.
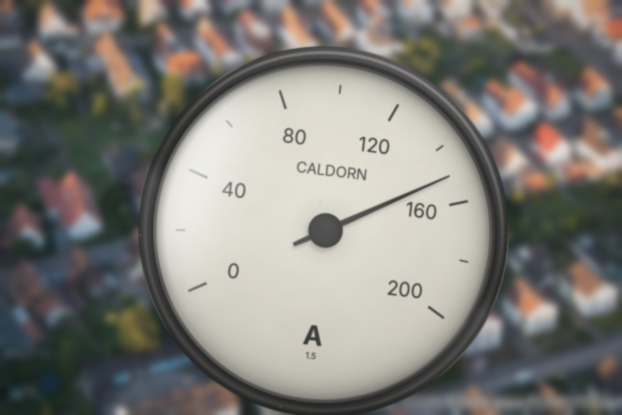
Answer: 150 A
